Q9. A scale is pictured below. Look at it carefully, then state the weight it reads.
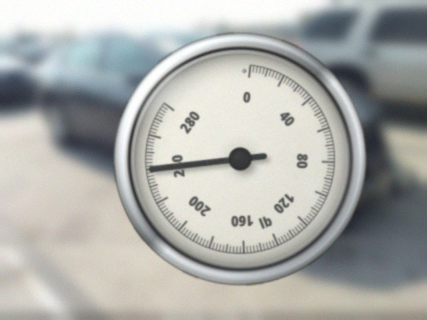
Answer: 240 lb
